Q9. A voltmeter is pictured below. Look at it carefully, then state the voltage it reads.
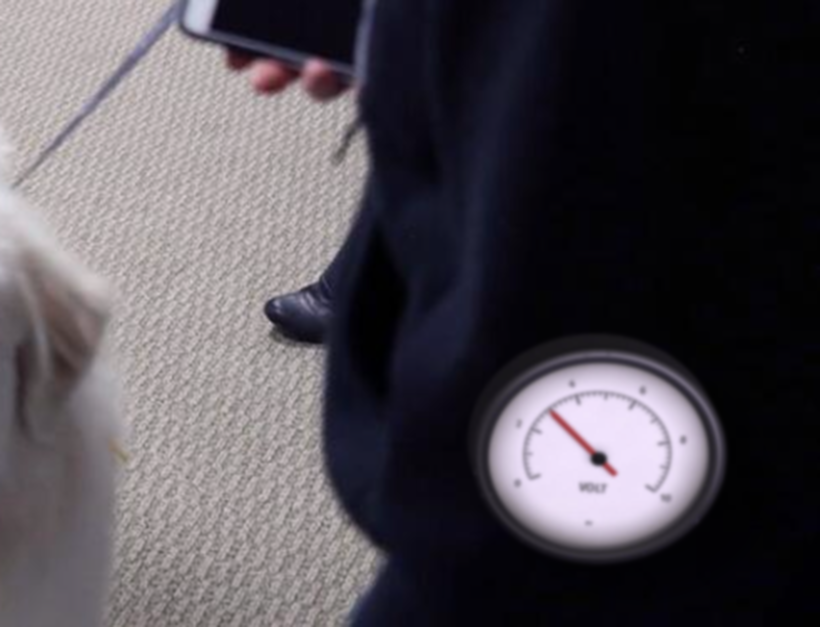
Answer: 3 V
